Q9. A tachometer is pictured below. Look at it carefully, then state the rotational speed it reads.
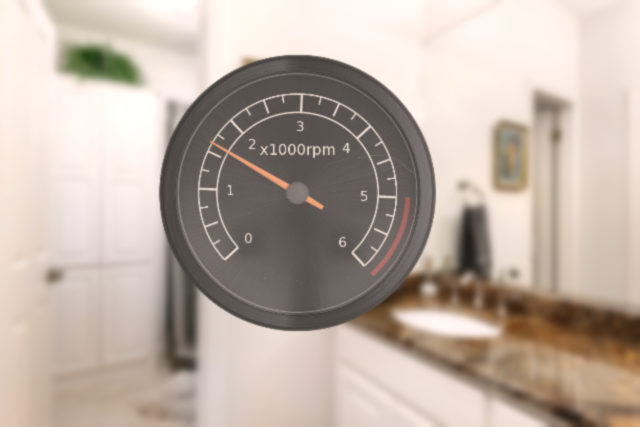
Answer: 1625 rpm
